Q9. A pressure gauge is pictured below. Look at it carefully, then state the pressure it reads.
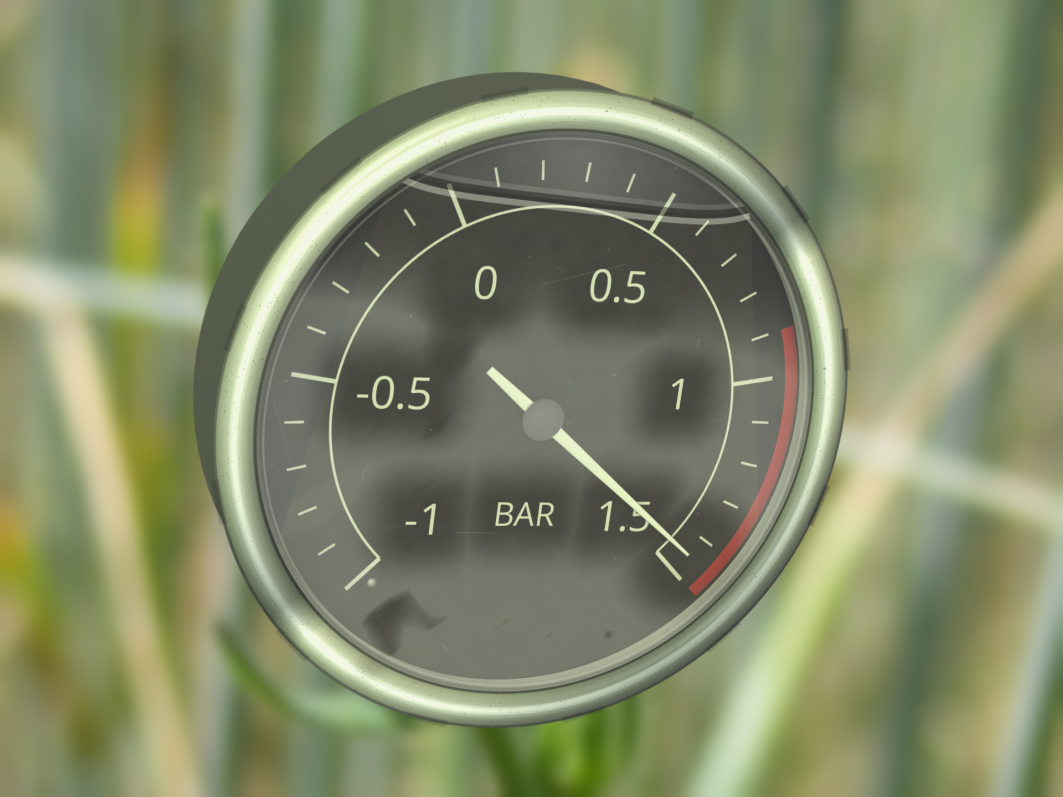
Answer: 1.45 bar
